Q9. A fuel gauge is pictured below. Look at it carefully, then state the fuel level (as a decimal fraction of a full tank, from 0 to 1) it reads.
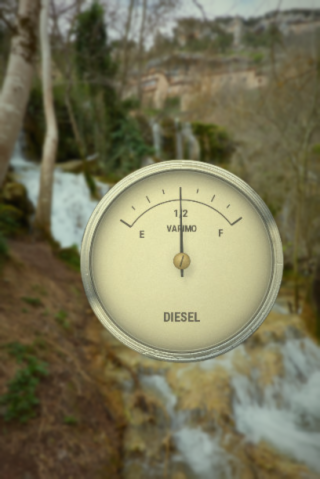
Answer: 0.5
